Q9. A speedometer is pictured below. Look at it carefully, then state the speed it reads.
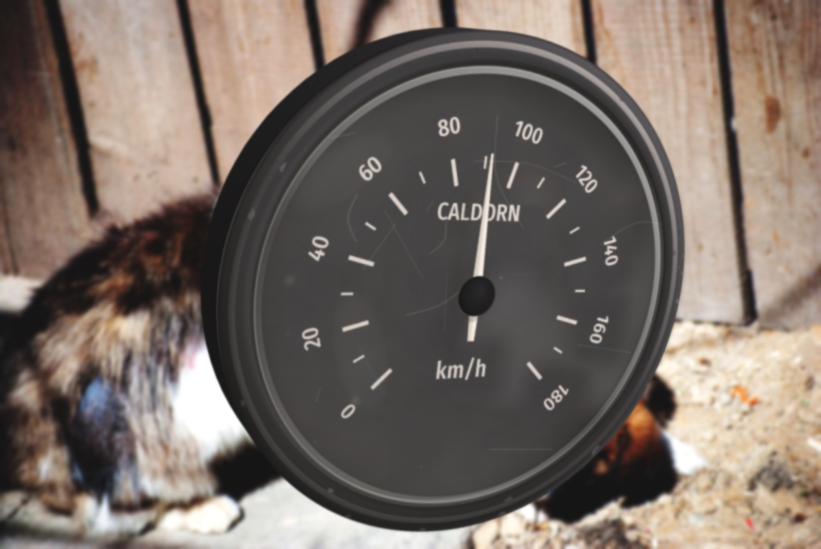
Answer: 90 km/h
